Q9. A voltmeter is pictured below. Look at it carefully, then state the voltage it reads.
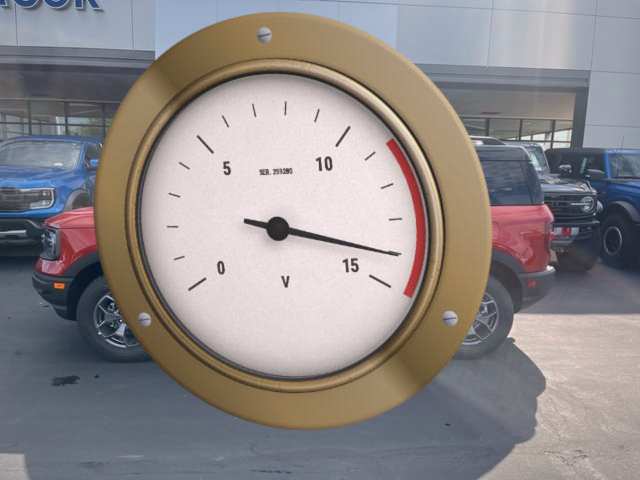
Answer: 14 V
